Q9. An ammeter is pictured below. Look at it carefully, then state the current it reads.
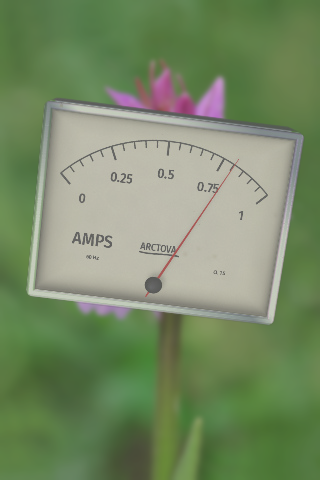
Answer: 0.8 A
